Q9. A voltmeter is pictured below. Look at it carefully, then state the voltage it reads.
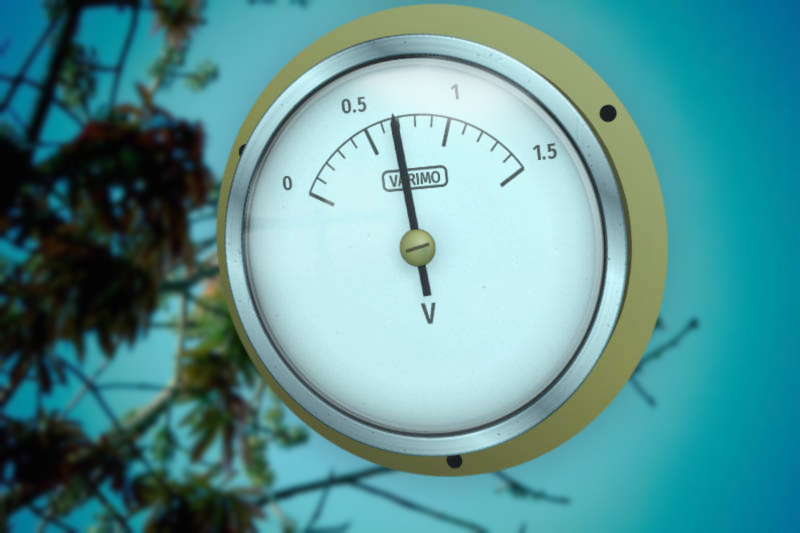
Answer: 0.7 V
